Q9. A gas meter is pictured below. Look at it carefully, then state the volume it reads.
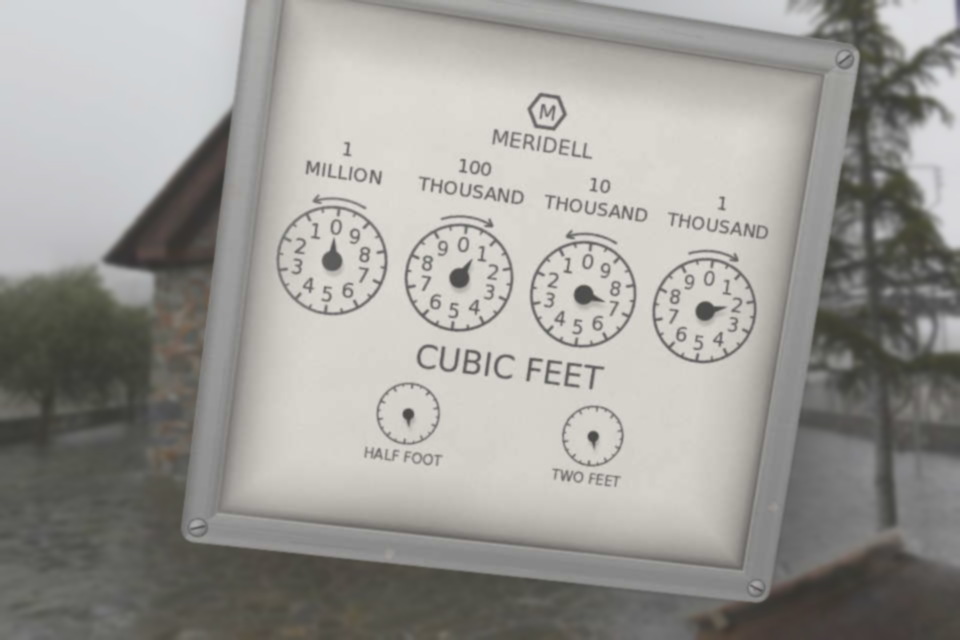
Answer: 7200 ft³
